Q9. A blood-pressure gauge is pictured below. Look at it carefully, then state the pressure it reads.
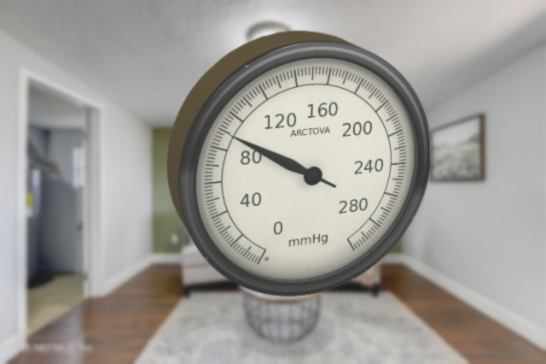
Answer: 90 mmHg
